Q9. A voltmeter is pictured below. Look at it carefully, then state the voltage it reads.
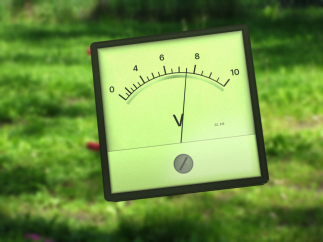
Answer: 7.5 V
